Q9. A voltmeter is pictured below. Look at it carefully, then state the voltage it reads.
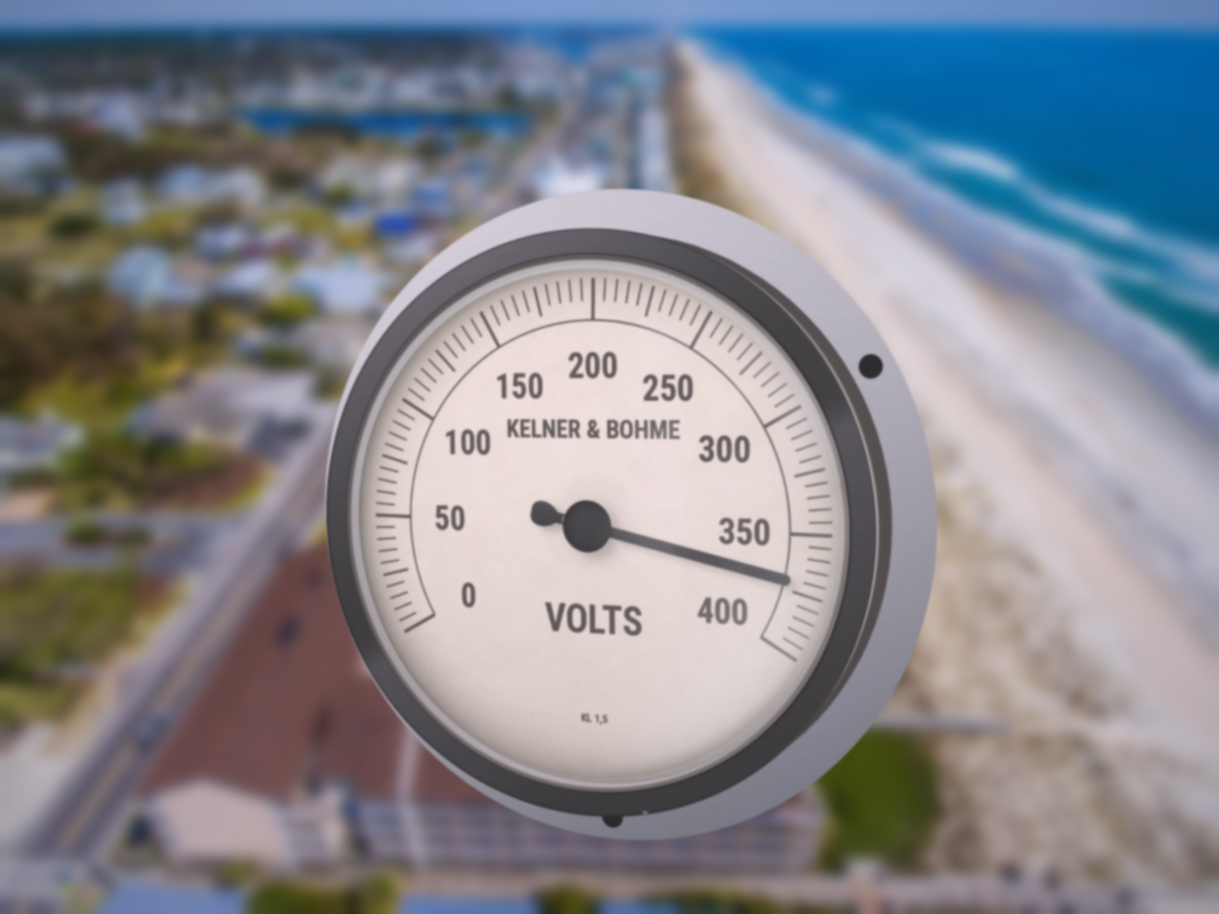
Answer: 370 V
